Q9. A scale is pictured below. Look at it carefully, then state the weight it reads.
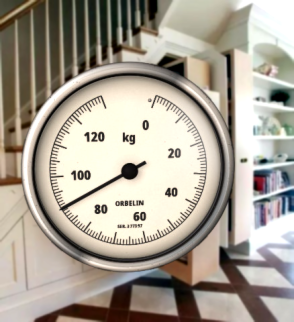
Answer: 90 kg
